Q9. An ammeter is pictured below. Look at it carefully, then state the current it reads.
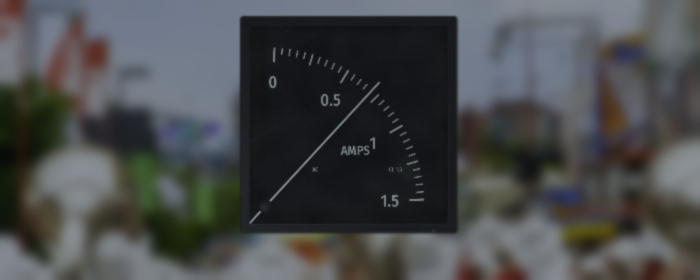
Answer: 0.7 A
